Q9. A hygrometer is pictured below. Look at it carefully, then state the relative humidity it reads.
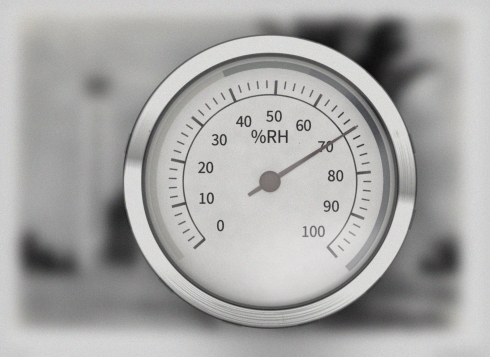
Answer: 70 %
